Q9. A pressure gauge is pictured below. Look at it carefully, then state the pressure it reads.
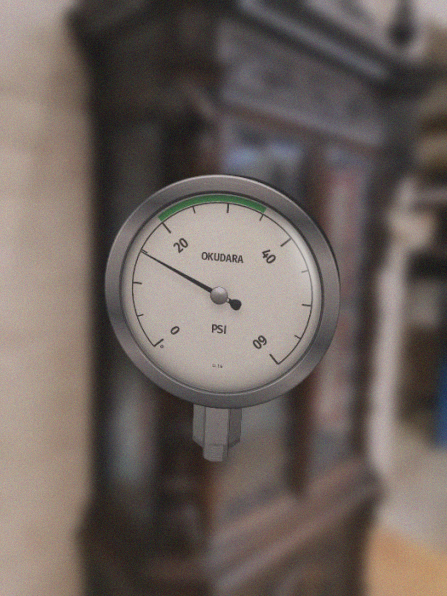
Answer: 15 psi
